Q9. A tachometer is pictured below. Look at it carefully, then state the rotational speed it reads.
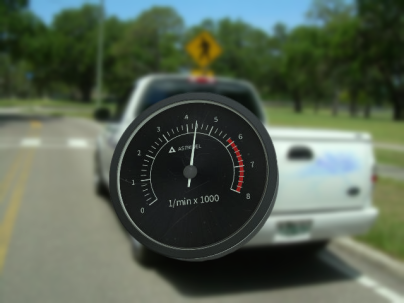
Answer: 4400 rpm
